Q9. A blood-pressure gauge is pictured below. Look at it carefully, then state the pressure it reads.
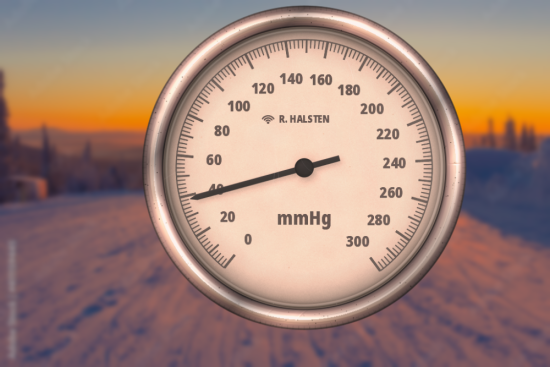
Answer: 38 mmHg
